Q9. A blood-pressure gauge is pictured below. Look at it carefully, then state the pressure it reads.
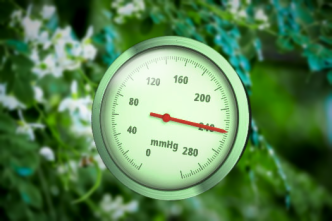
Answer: 240 mmHg
